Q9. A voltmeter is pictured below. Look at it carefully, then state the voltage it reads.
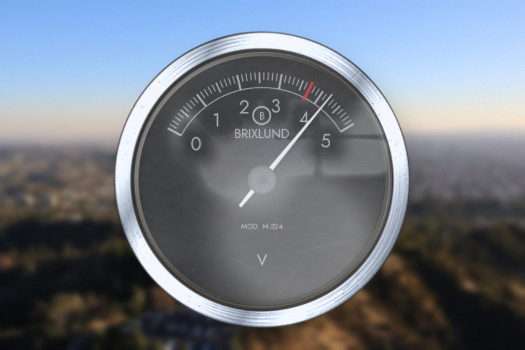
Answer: 4.2 V
